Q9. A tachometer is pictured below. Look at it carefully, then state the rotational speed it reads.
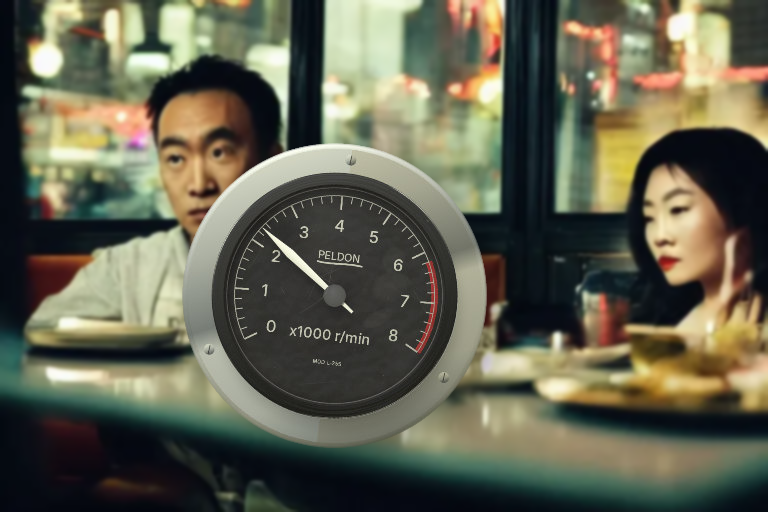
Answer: 2300 rpm
